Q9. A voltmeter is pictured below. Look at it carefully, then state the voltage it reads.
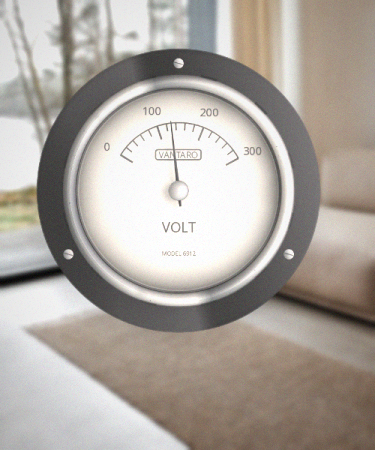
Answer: 130 V
